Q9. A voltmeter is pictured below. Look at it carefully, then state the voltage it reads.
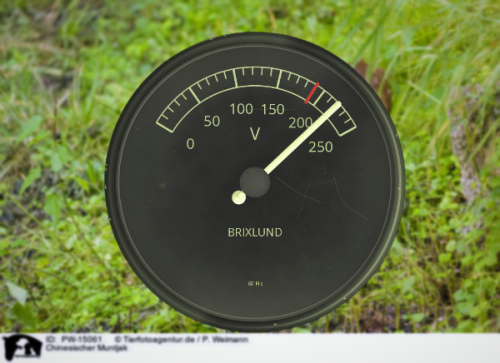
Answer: 220 V
